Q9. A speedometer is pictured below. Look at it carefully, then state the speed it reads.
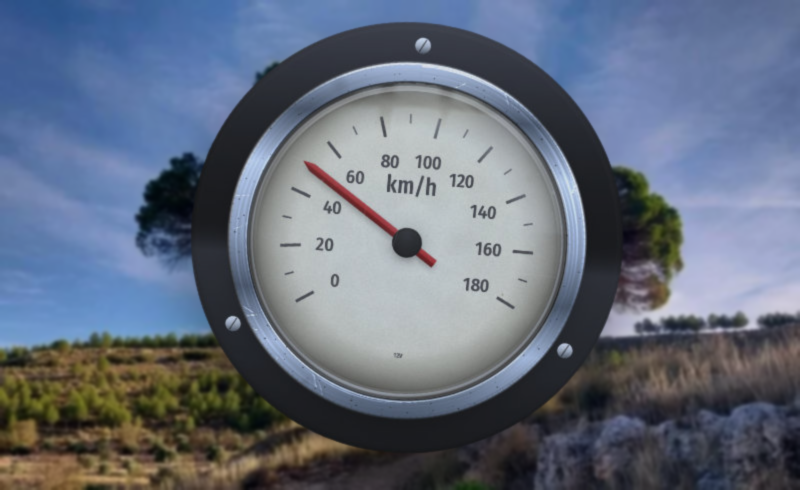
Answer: 50 km/h
